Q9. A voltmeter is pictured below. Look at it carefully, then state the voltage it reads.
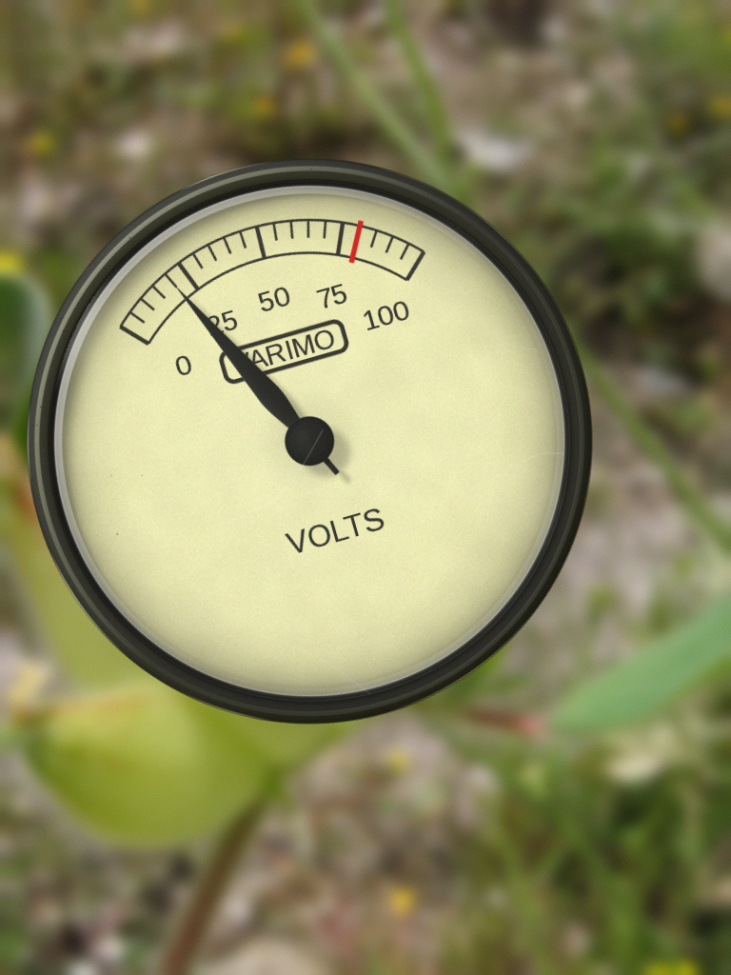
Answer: 20 V
